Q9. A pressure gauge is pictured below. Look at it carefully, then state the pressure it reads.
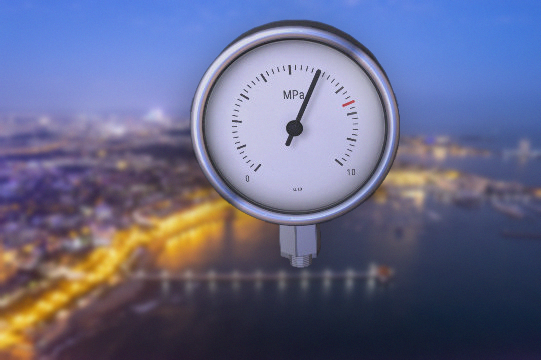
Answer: 6 MPa
